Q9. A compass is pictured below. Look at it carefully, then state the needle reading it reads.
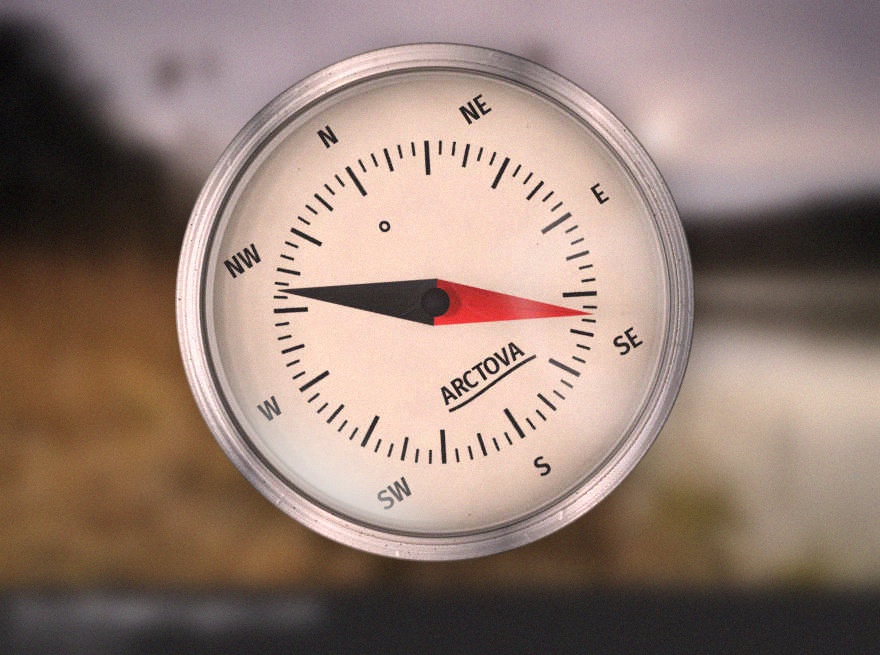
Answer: 127.5 °
